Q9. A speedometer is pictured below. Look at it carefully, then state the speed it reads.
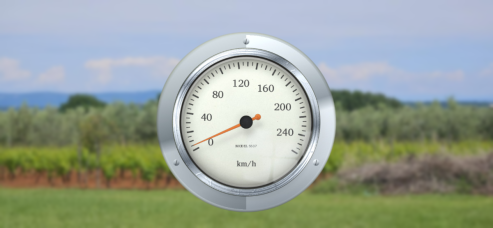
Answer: 5 km/h
